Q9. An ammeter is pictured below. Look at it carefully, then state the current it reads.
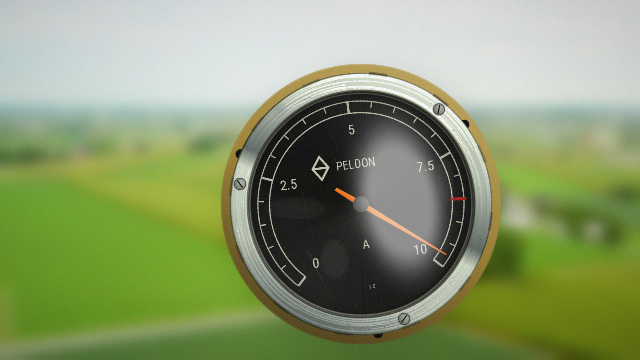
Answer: 9.75 A
